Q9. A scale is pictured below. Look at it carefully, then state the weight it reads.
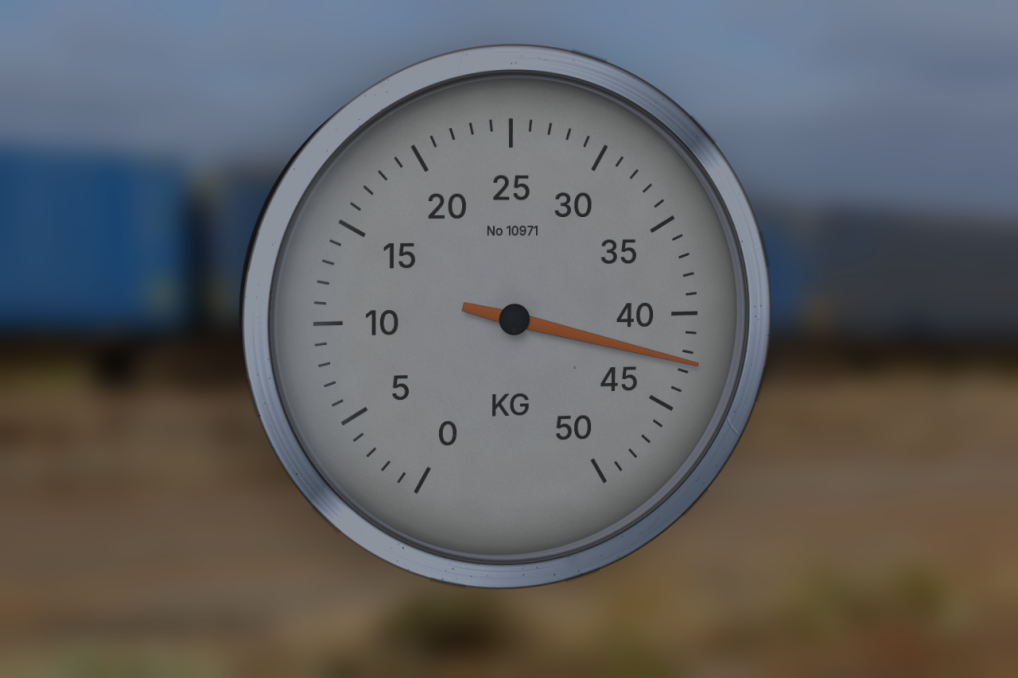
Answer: 42.5 kg
